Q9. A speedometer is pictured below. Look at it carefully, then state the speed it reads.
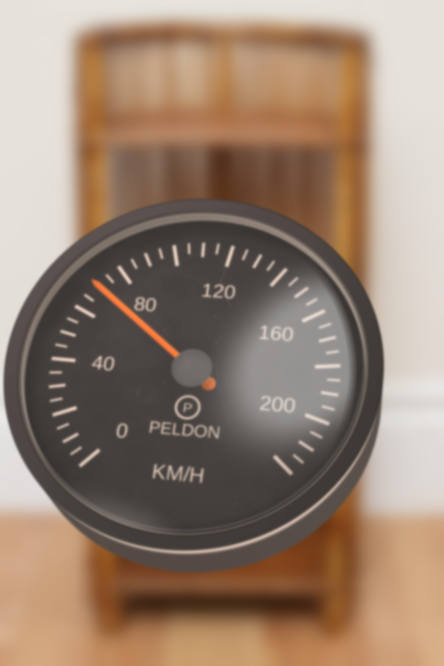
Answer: 70 km/h
